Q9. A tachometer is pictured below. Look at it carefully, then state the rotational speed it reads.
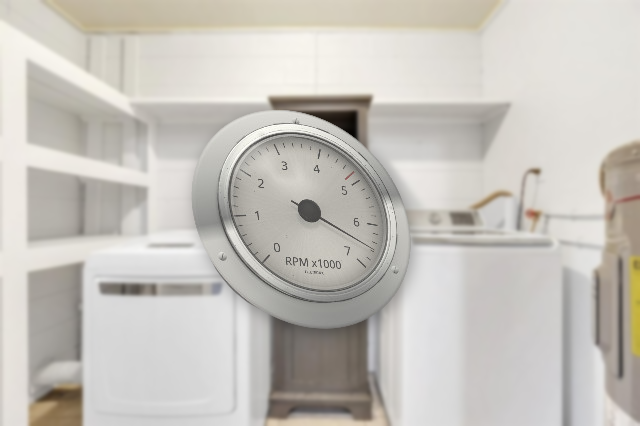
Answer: 6600 rpm
